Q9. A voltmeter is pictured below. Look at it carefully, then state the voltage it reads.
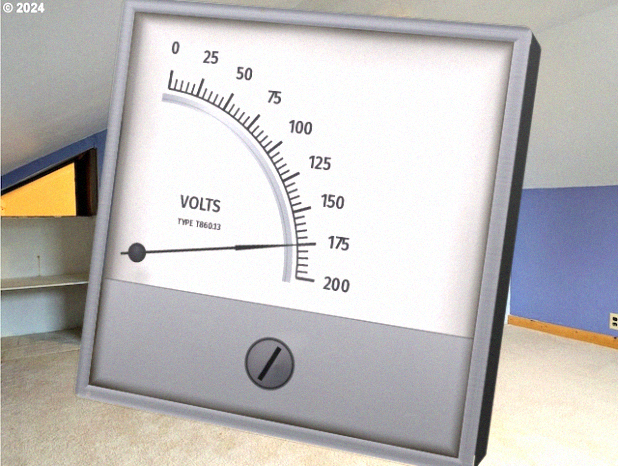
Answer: 175 V
